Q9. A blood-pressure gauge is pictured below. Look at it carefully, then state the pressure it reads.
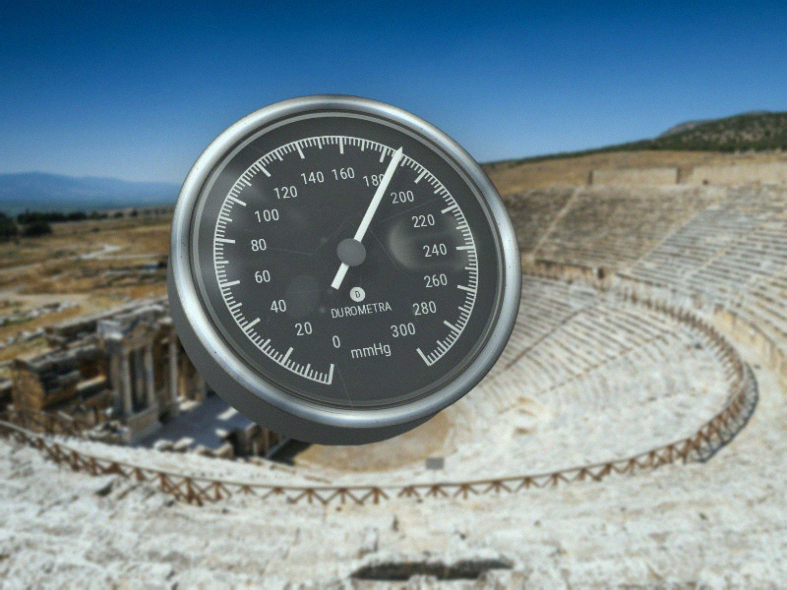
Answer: 186 mmHg
